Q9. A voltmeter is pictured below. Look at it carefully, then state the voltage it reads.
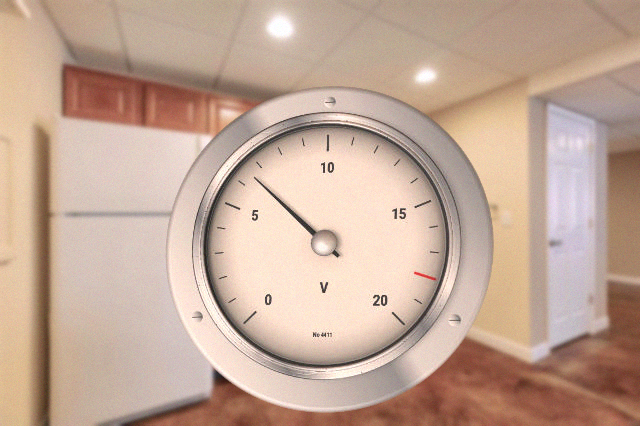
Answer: 6.5 V
